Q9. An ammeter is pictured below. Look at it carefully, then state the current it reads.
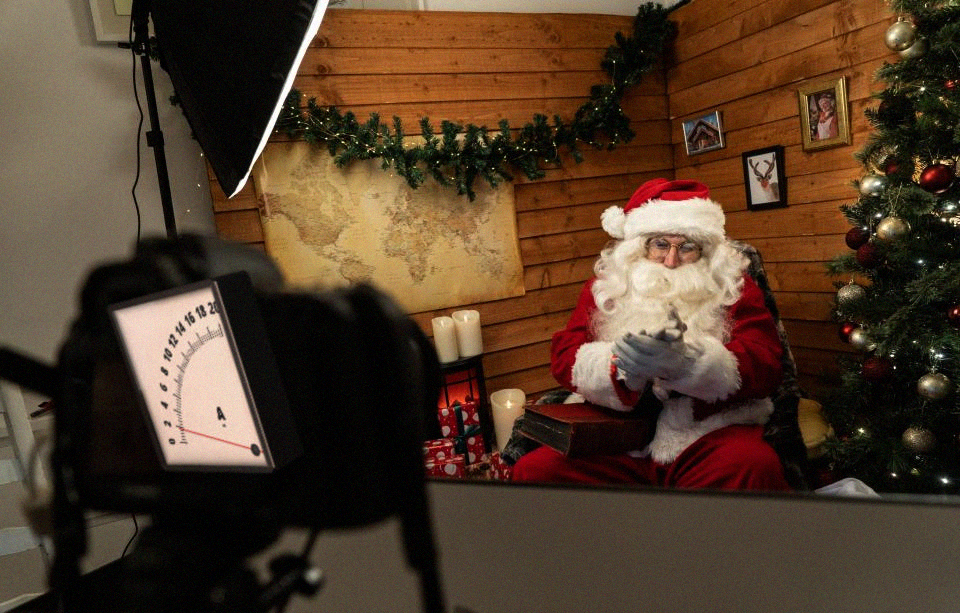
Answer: 2 A
